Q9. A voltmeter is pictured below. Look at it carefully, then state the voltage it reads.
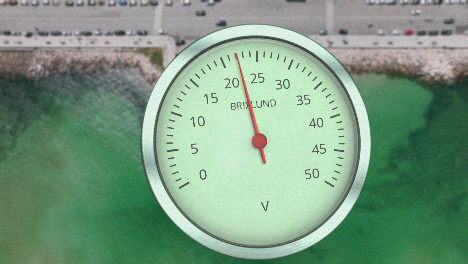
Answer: 22 V
